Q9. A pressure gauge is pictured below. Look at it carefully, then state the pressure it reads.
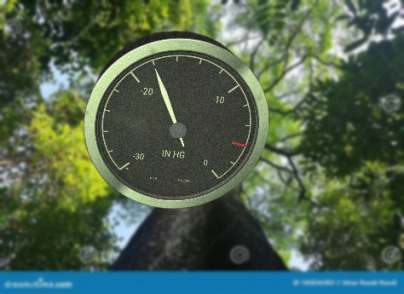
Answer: -18 inHg
